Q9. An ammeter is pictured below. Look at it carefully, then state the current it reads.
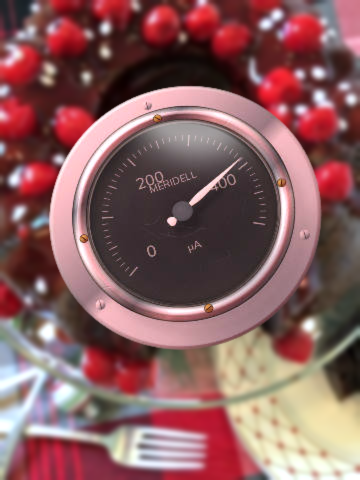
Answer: 390 µA
